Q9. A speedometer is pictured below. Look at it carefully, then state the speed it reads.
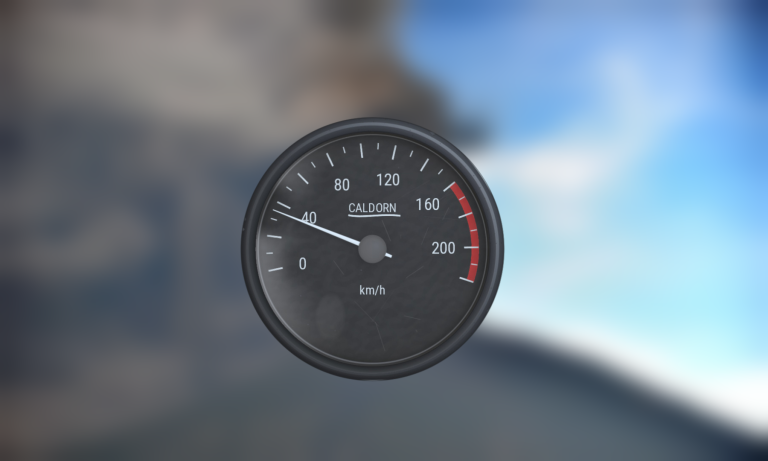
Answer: 35 km/h
